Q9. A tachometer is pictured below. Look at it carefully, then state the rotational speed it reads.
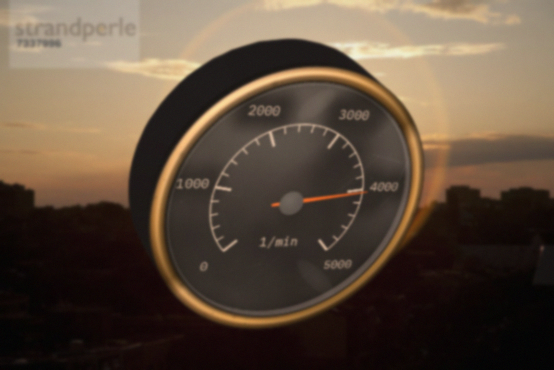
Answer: 4000 rpm
